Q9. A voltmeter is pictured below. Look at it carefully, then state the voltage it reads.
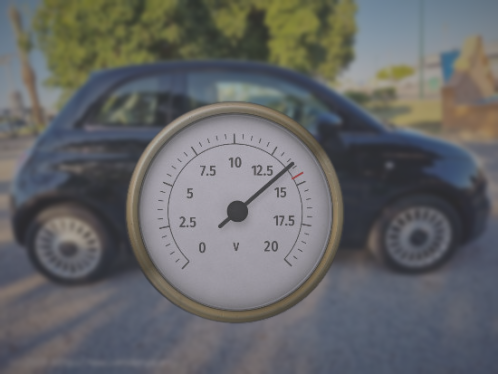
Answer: 13.75 V
